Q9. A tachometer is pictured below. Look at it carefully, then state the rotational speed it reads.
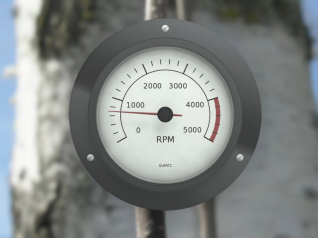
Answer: 700 rpm
